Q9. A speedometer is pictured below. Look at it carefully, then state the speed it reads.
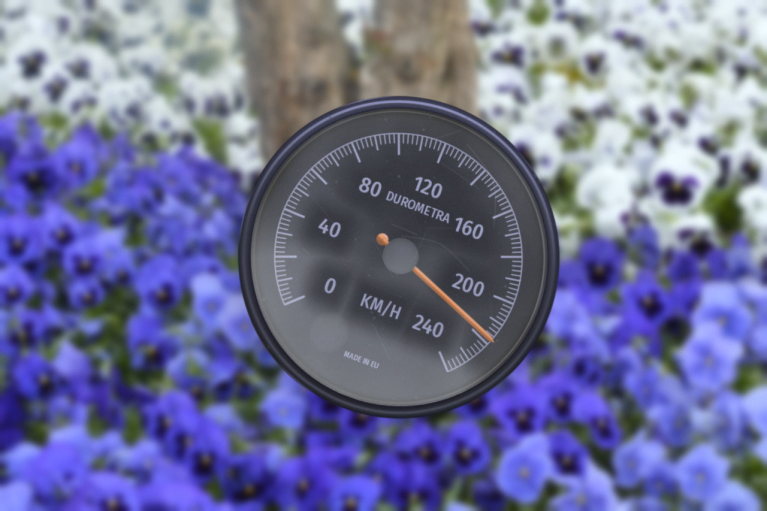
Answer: 218 km/h
